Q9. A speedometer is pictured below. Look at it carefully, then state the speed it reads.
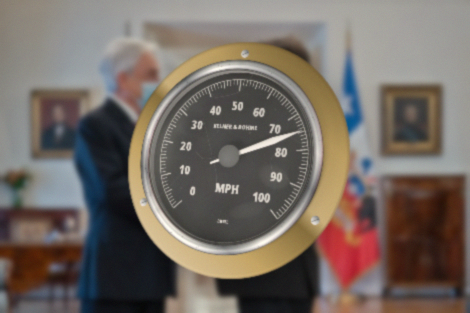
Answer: 75 mph
